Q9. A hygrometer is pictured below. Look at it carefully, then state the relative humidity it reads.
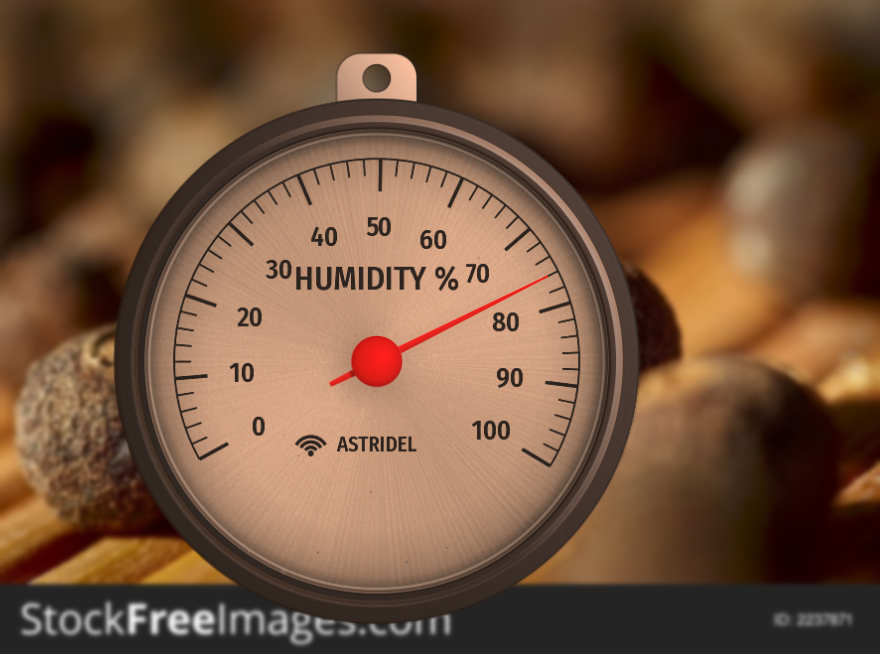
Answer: 76 %
